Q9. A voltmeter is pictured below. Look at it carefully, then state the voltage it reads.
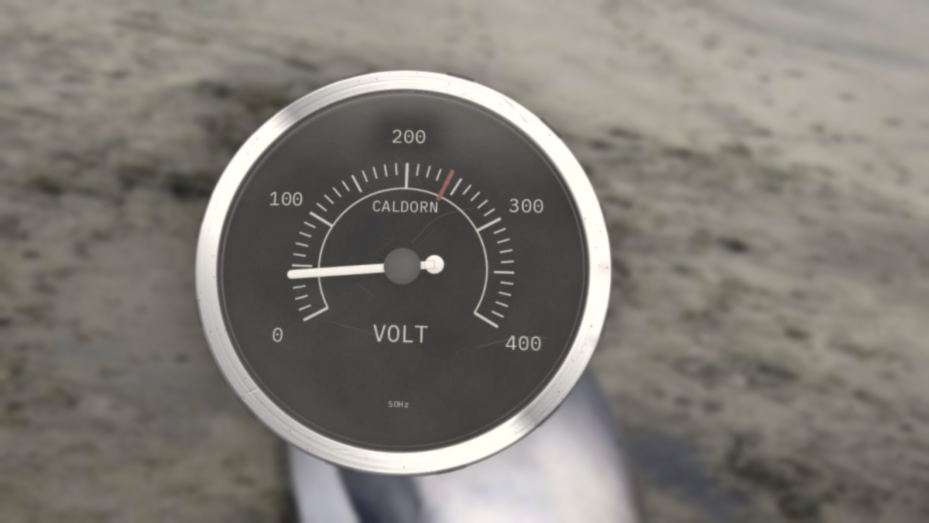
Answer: 40 V
